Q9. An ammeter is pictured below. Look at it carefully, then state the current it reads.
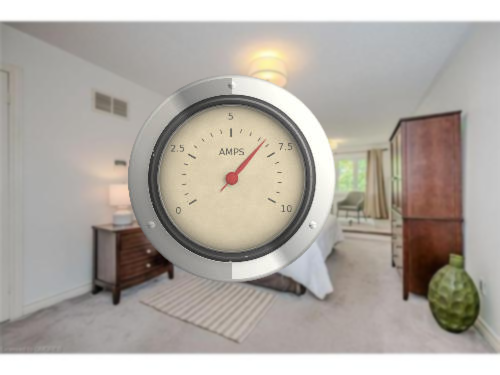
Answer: 6.75 A
